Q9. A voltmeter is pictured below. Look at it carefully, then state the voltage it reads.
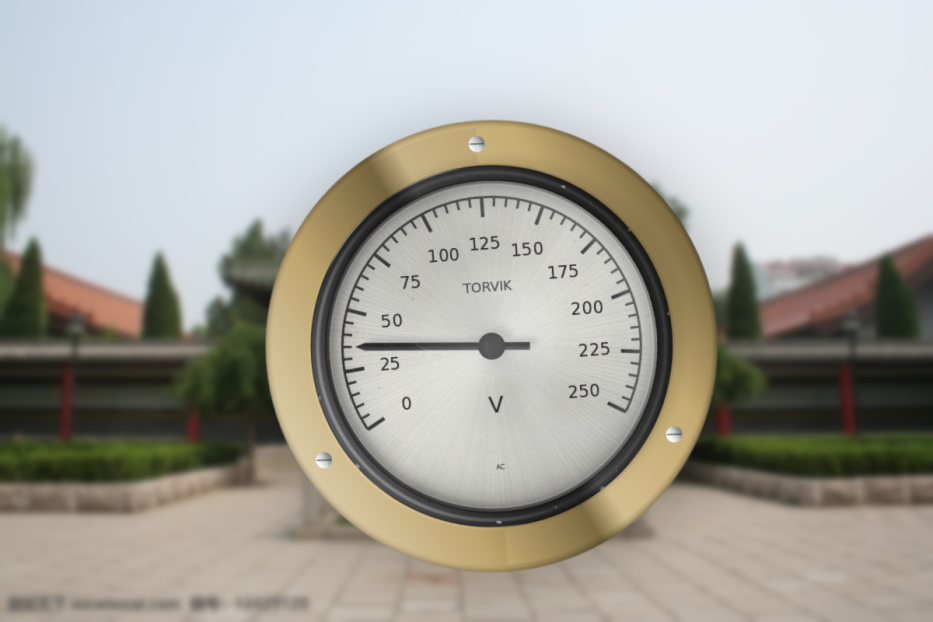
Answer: 35 V
